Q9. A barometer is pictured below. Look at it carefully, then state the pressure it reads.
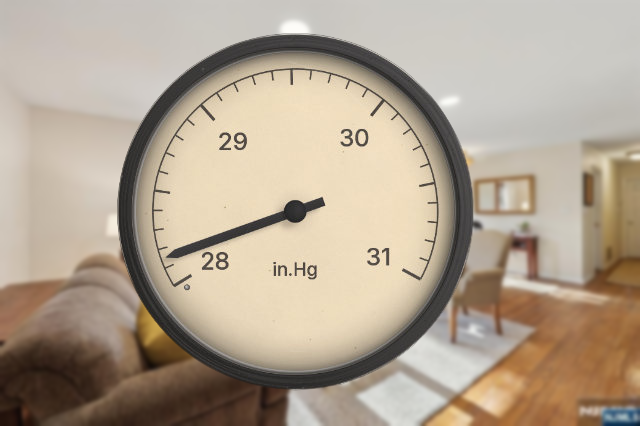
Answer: 28.15 inHg
